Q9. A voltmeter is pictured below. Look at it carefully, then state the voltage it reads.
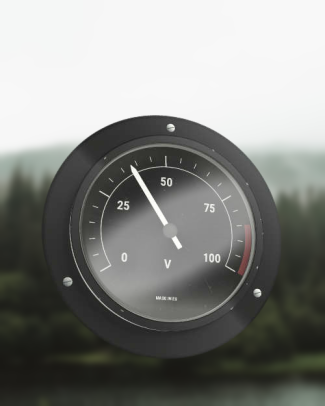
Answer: 37.5 V
